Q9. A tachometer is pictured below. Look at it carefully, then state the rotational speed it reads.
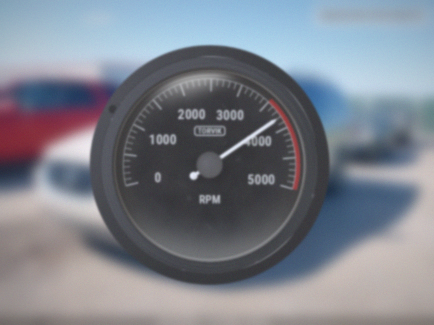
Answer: 3800 rpm
